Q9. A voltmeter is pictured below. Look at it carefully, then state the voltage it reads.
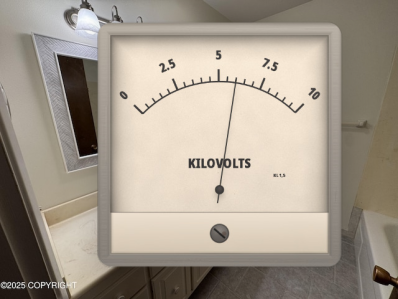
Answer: 6 kV
